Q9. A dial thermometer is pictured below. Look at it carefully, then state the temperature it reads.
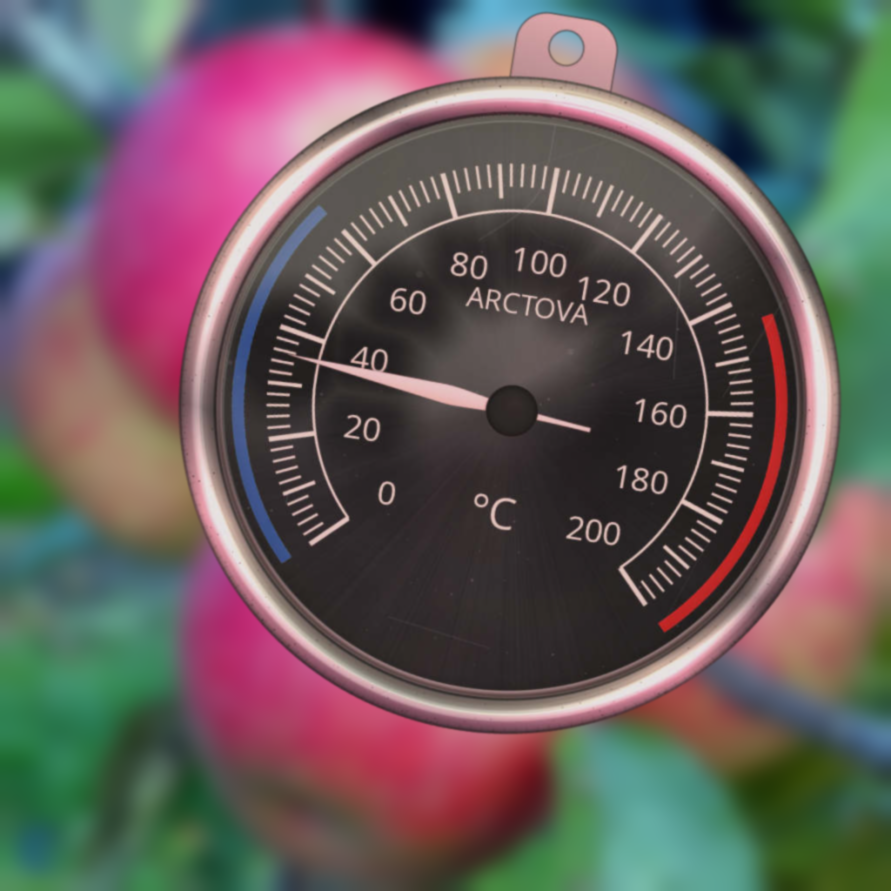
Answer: 36 °C
